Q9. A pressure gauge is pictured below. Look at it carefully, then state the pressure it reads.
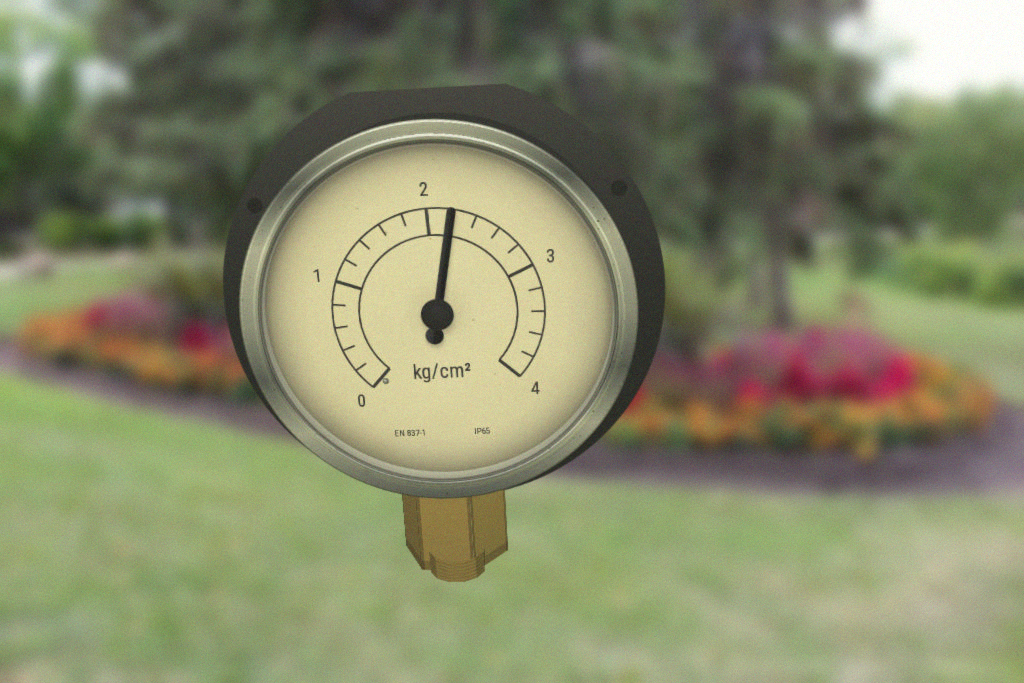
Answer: 2.2 kg/cm²
